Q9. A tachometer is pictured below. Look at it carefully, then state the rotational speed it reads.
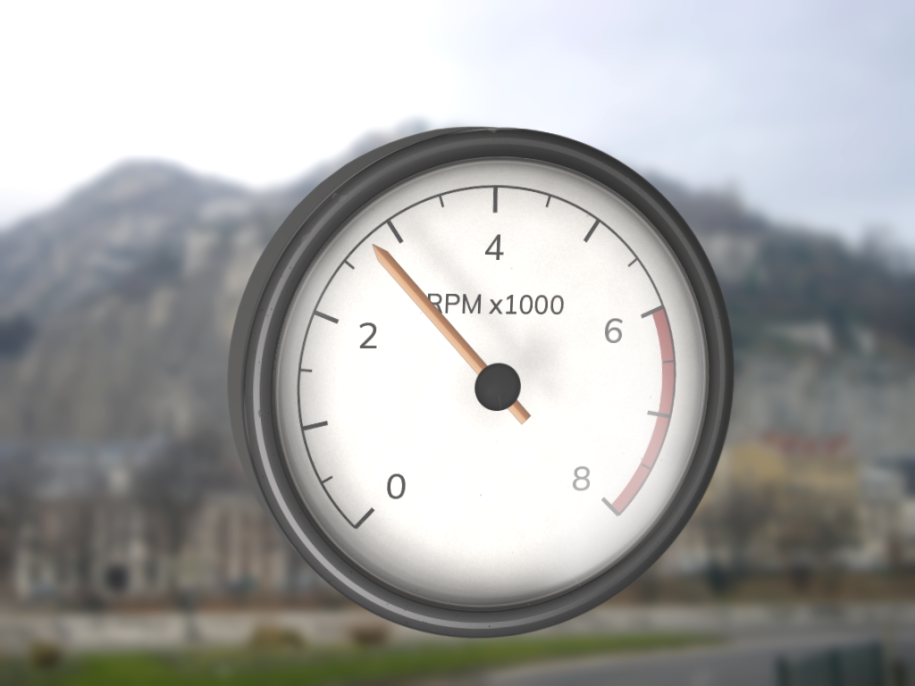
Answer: 2750 rpm
